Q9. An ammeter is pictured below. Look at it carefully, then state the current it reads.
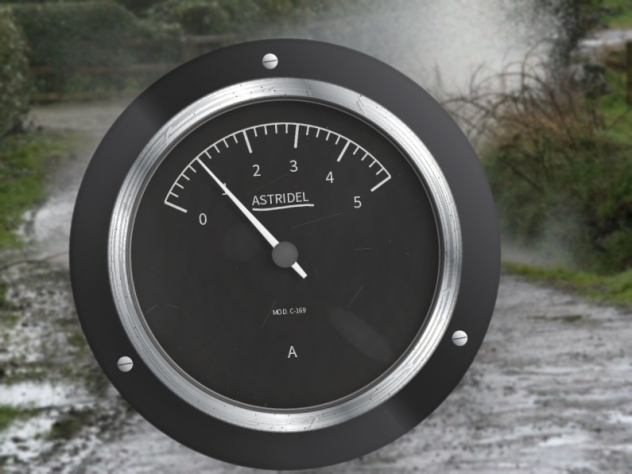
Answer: 1 A
